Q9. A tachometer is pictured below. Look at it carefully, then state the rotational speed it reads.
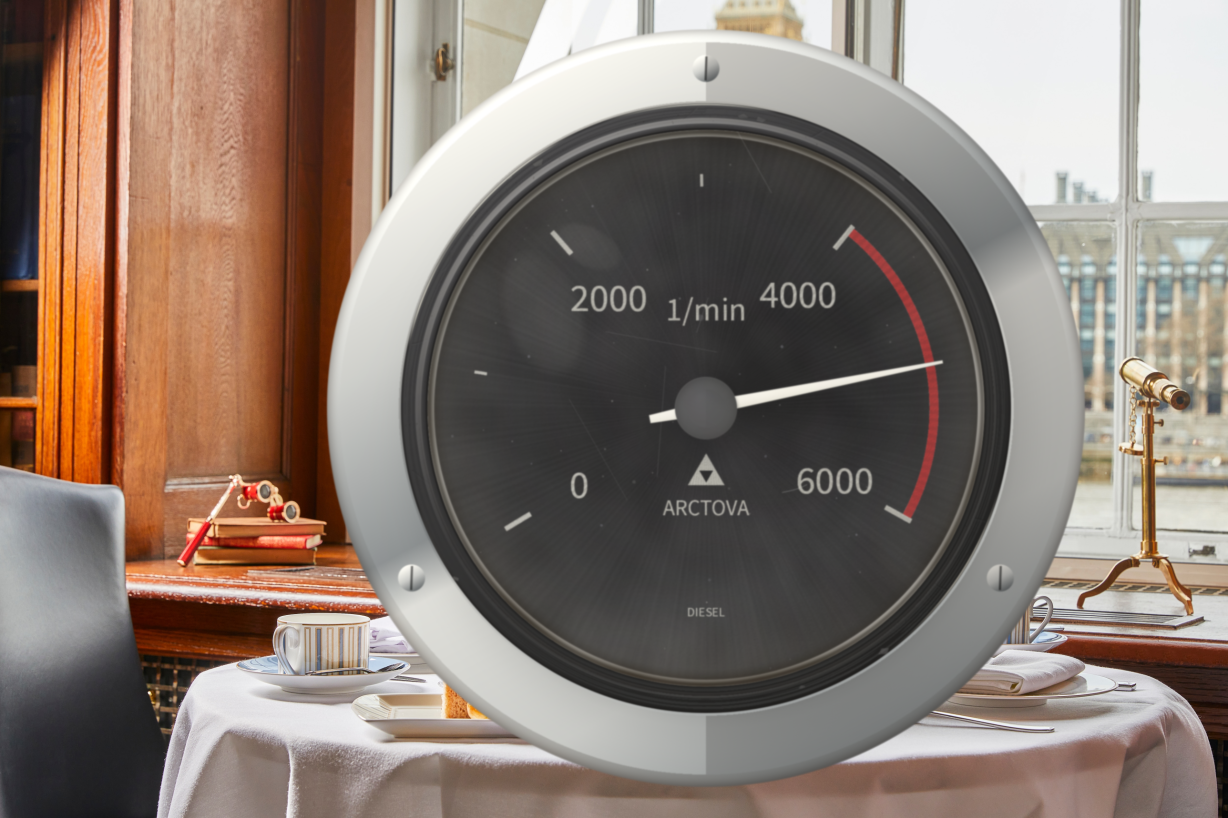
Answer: 5000 rpm
